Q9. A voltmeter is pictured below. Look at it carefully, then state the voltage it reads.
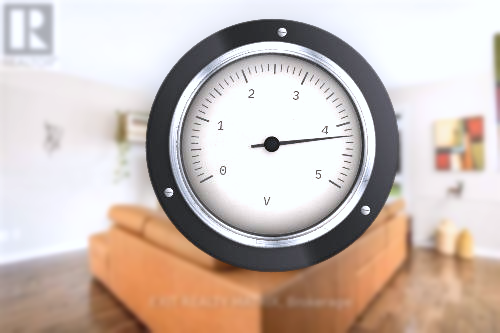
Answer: 4.2 V
